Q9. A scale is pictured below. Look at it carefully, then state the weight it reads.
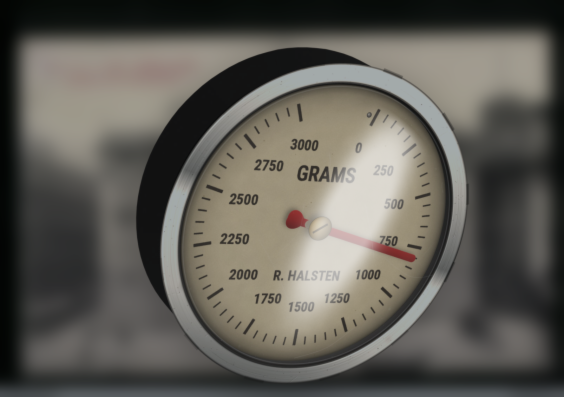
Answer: 800 g
